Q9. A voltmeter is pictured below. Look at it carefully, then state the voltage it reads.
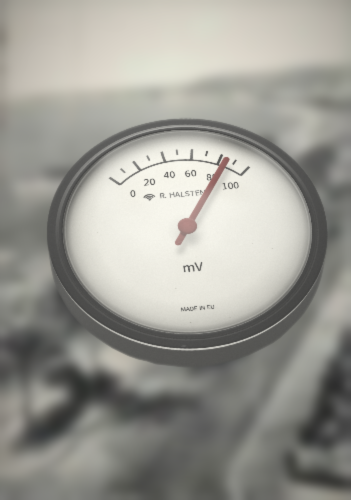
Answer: 85 mV
